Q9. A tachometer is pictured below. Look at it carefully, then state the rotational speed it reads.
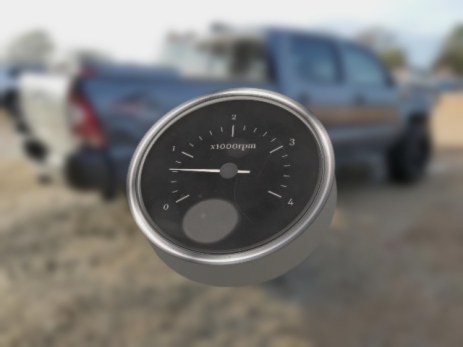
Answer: 600 rpm
